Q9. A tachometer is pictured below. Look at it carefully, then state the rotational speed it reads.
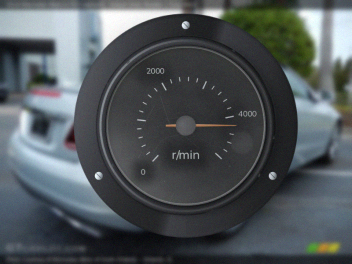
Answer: 4200 rpm
